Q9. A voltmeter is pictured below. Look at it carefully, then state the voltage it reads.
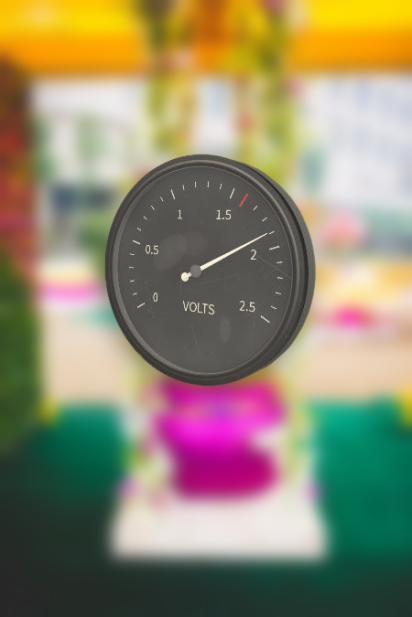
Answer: 1.9 V
